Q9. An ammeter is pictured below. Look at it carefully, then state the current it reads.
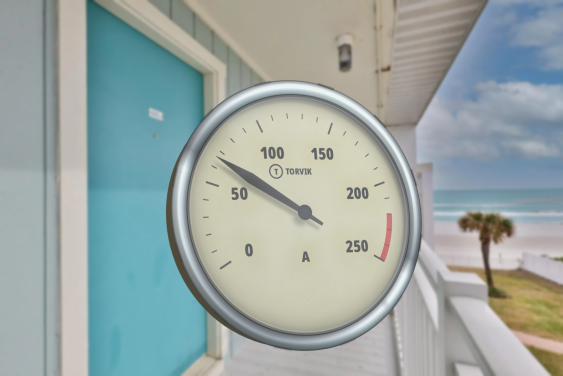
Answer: 65 A
